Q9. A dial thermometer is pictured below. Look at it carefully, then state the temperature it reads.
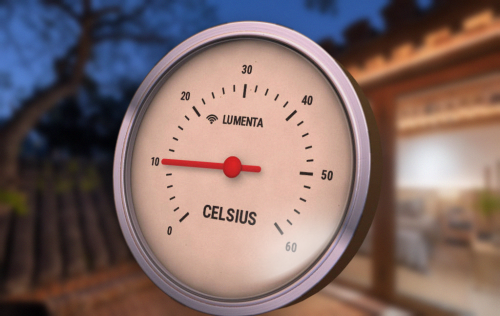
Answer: 10 °C
